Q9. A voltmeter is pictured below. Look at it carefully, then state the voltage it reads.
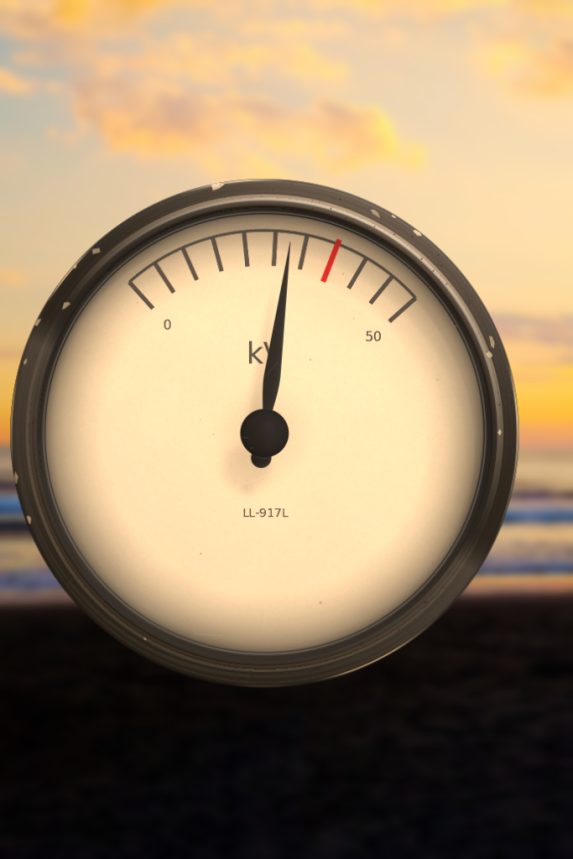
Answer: 27.5 kV
